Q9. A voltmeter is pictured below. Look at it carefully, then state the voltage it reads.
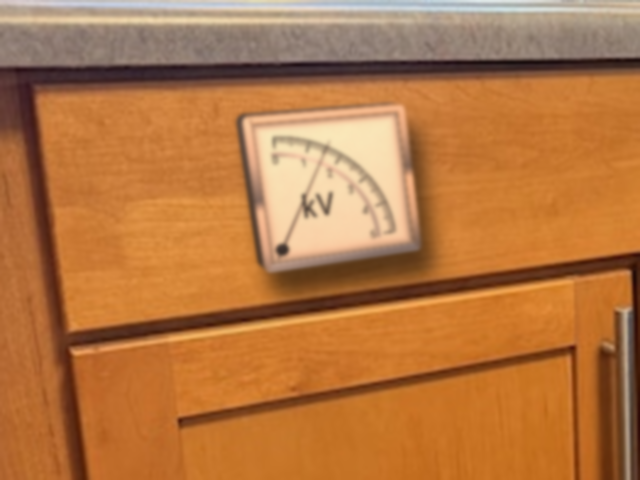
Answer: 1.5 kV
